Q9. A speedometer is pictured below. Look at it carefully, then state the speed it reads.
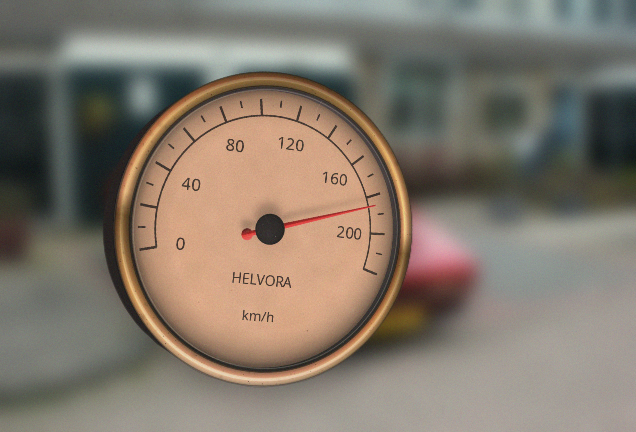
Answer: 185 km/h
